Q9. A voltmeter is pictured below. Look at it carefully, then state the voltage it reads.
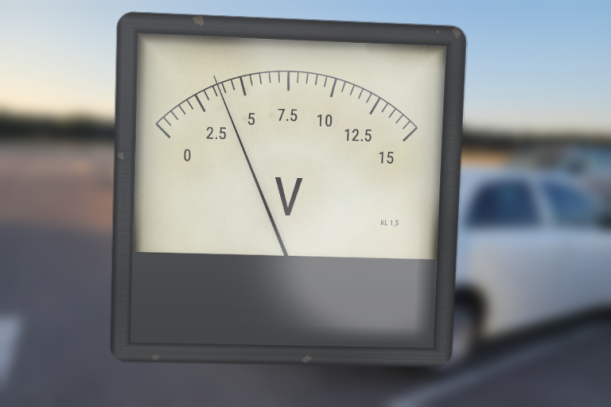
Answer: 3.75 V
